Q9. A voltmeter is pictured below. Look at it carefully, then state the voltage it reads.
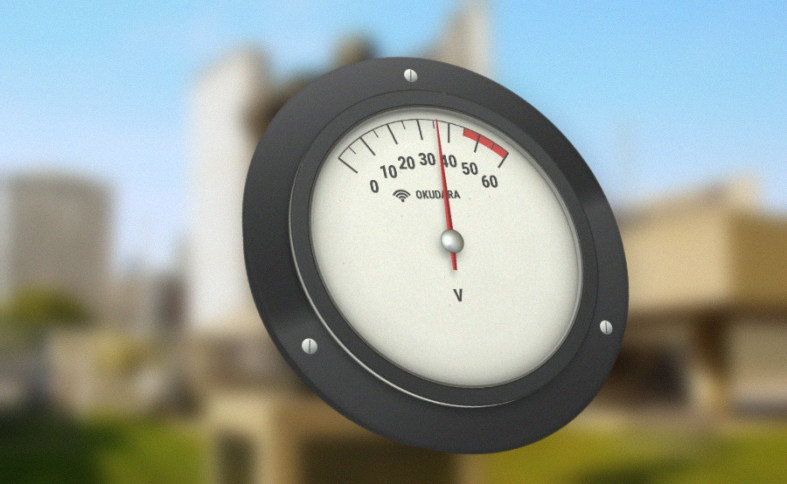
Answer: 35 V
